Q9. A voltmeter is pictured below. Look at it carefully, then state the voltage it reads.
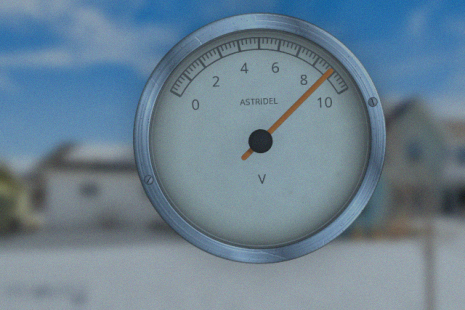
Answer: 8.8 V
